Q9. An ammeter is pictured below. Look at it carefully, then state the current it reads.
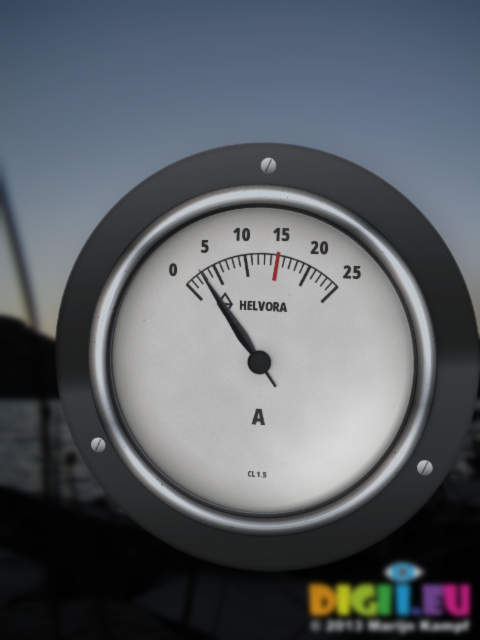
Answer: 3 A
